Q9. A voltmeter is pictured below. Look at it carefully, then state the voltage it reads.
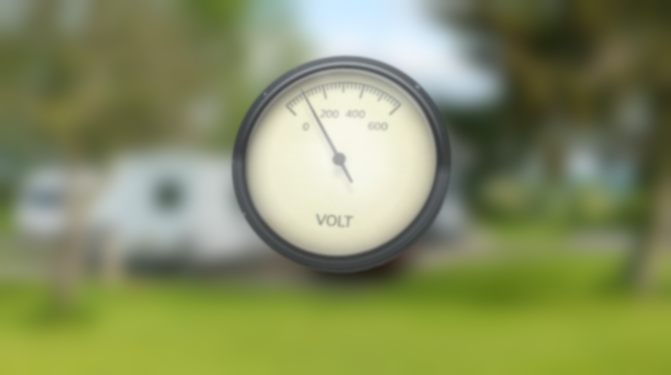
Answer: 100 V
